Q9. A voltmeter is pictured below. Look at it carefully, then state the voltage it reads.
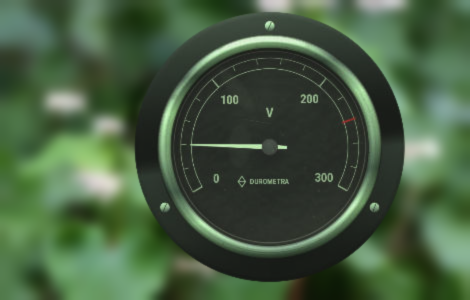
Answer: 40 V
